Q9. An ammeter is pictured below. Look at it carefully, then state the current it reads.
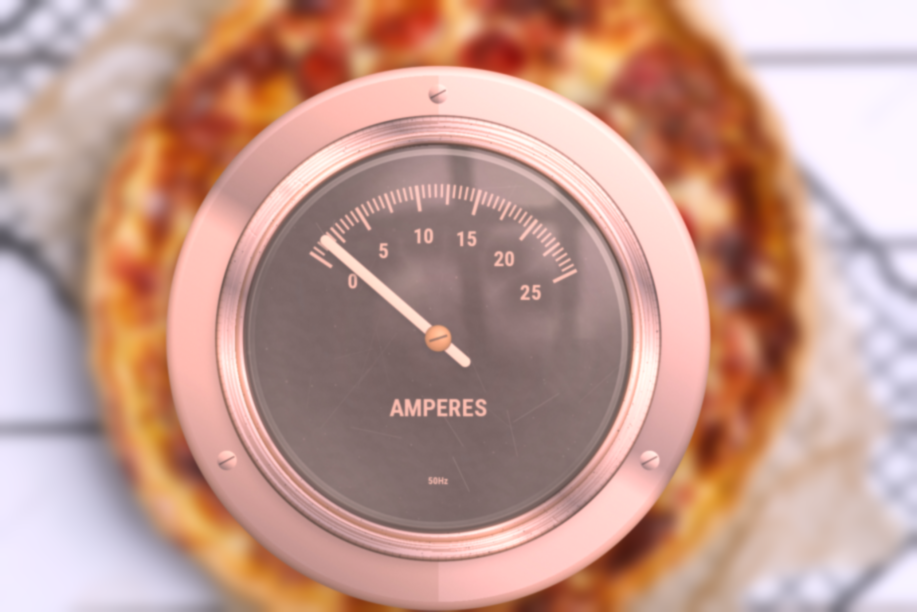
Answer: 1.5 A
